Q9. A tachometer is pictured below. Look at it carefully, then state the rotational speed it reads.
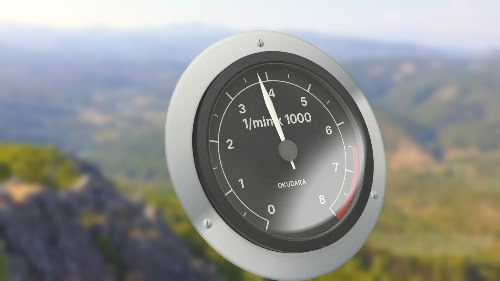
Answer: 3750 rpm
